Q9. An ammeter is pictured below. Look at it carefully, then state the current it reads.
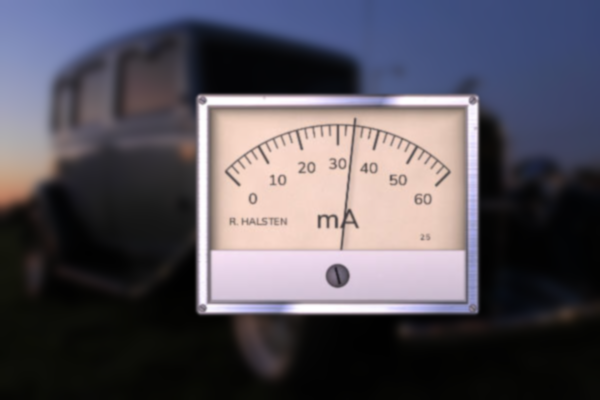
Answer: 34 mA
